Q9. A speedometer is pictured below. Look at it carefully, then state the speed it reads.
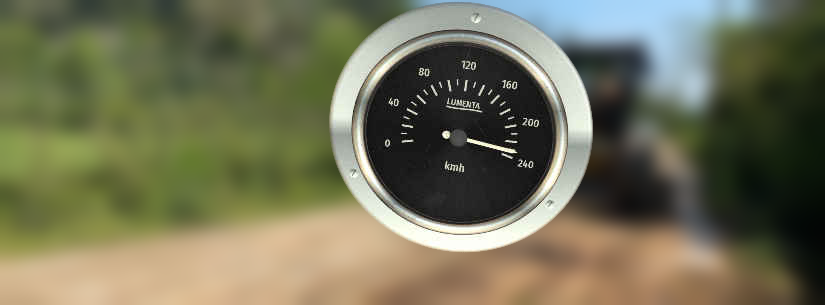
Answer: 230 km/h
